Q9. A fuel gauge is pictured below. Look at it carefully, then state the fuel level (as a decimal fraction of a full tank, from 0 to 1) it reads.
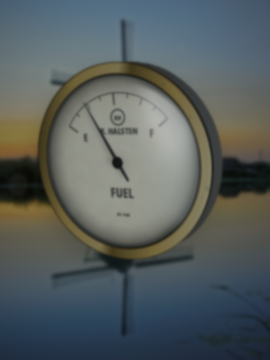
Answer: 0.25
